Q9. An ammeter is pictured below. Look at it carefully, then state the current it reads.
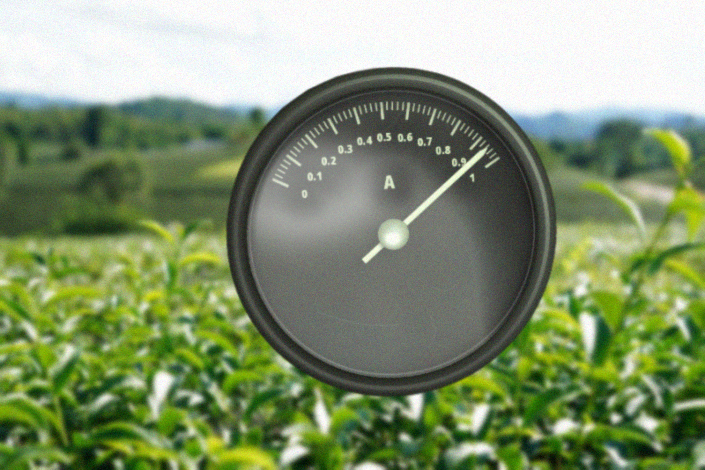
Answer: 0.94 A
